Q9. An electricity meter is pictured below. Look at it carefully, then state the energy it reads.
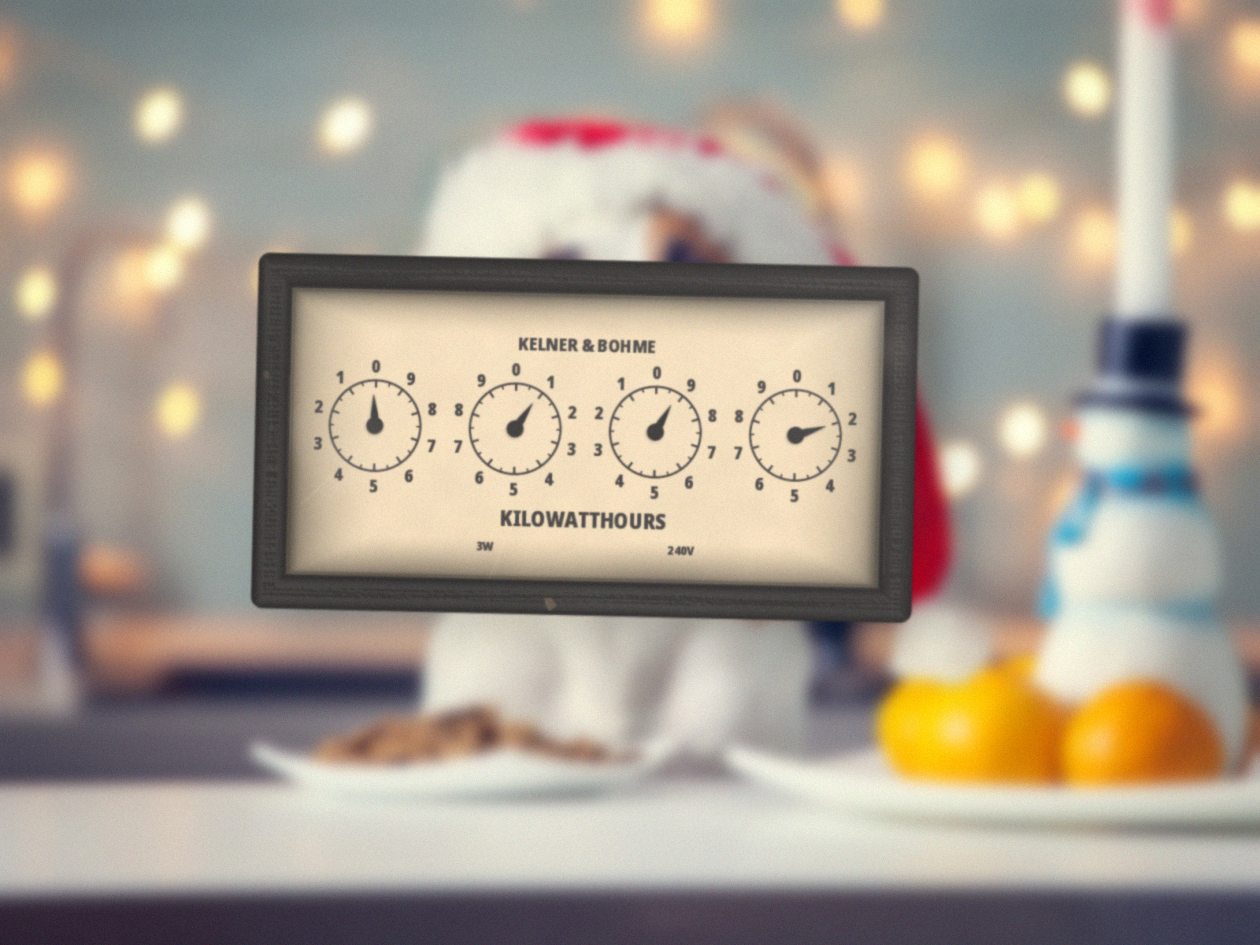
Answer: 92 kWh
